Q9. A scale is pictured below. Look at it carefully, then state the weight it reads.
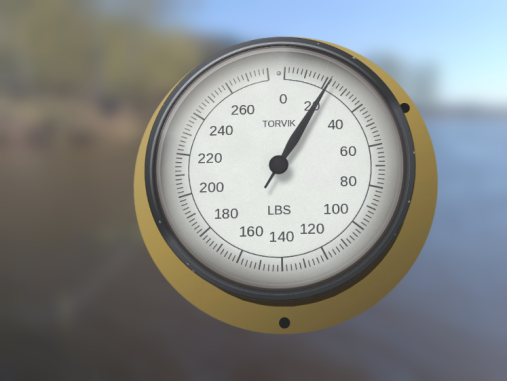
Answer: 22 lb
